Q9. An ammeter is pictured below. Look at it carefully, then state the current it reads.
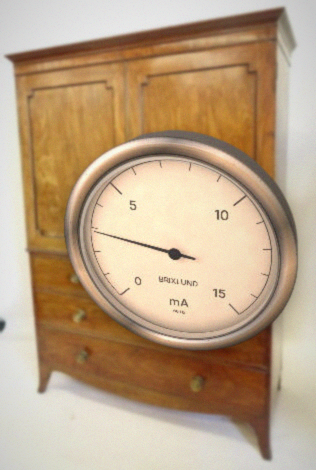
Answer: 3 mA
